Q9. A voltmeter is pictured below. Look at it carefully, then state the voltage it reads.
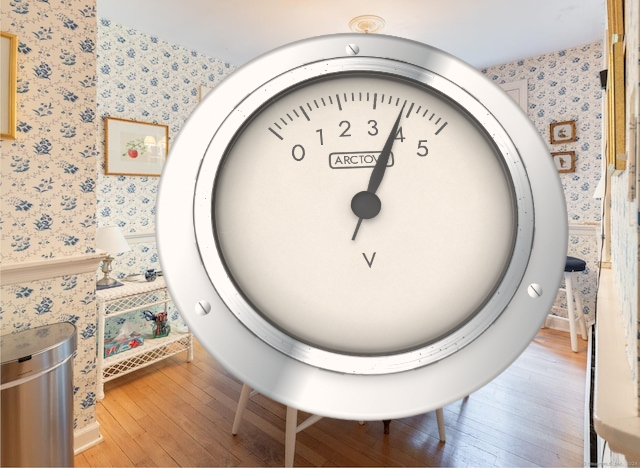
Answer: 3.8 V
